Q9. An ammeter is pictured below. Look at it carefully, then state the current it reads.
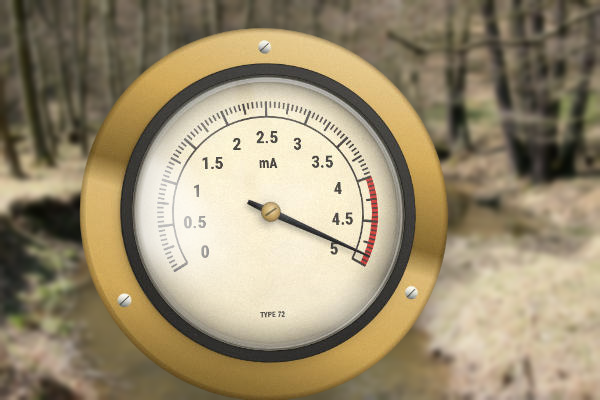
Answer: 4.9 mA
